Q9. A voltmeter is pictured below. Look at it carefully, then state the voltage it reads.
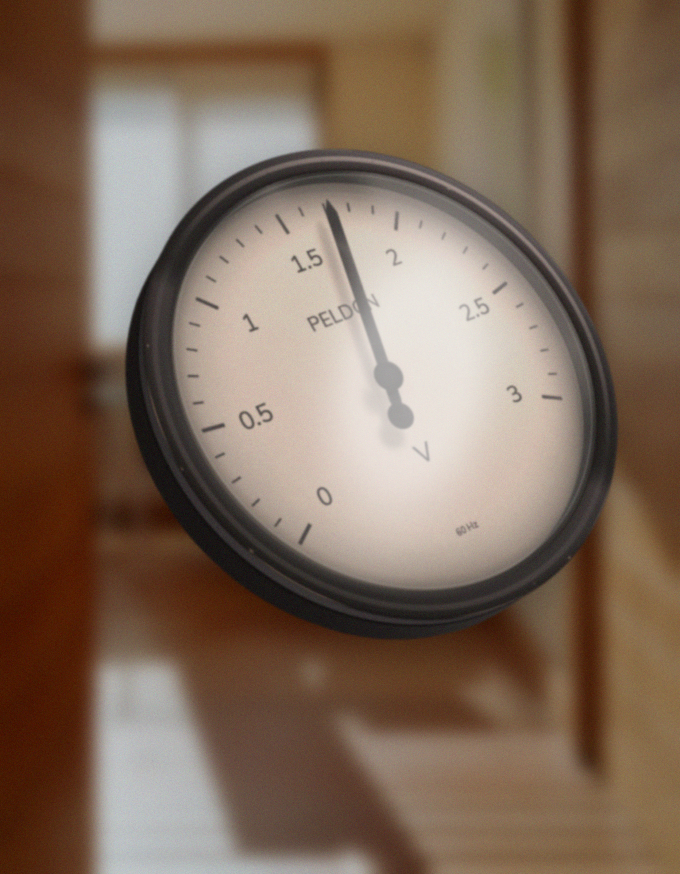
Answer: 1.7 V
